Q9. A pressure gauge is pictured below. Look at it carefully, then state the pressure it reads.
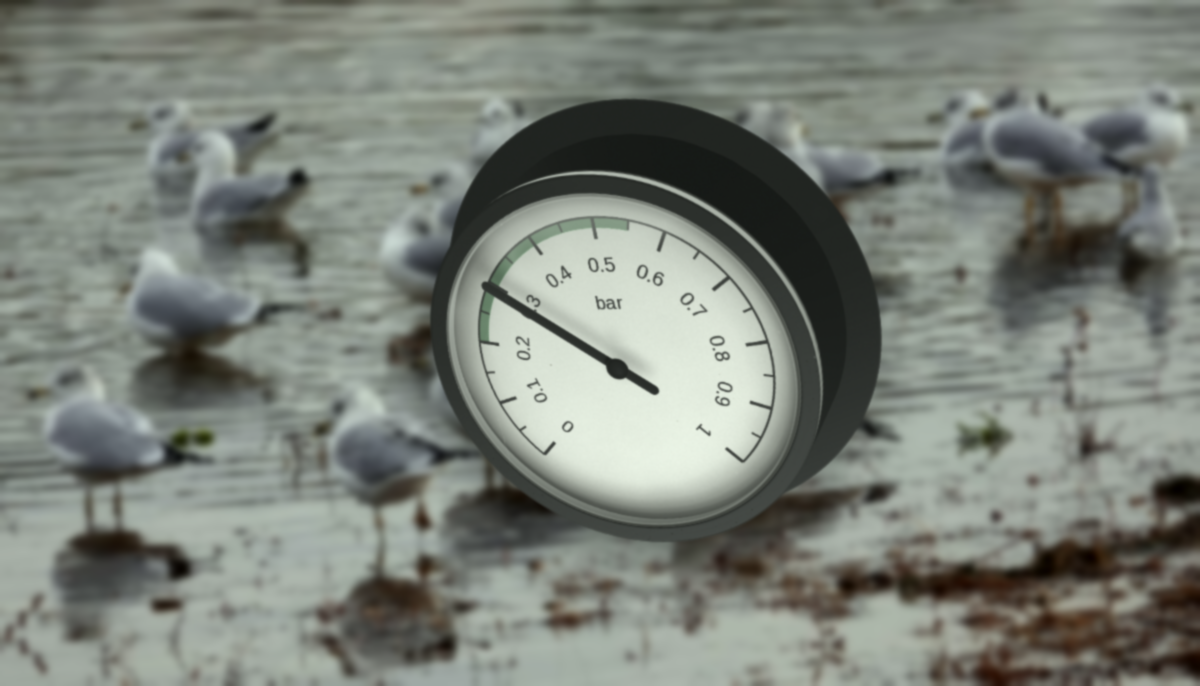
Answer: 0.3 bar
